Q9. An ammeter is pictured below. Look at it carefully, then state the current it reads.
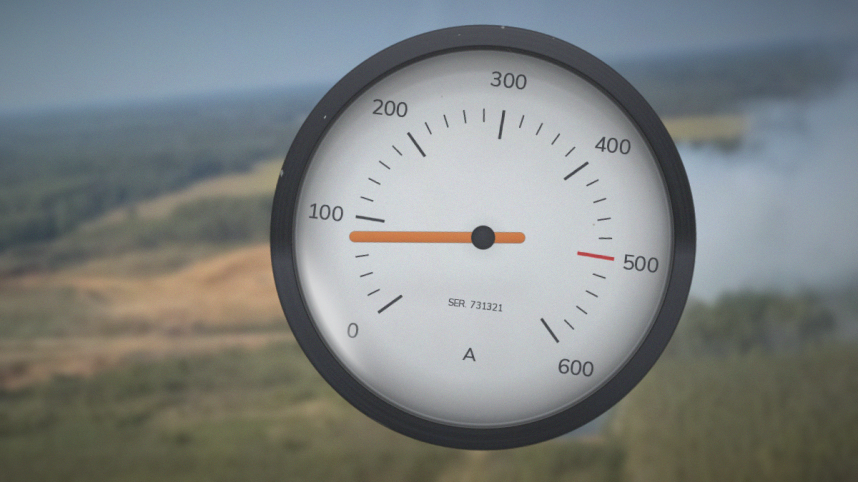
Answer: 80 A
